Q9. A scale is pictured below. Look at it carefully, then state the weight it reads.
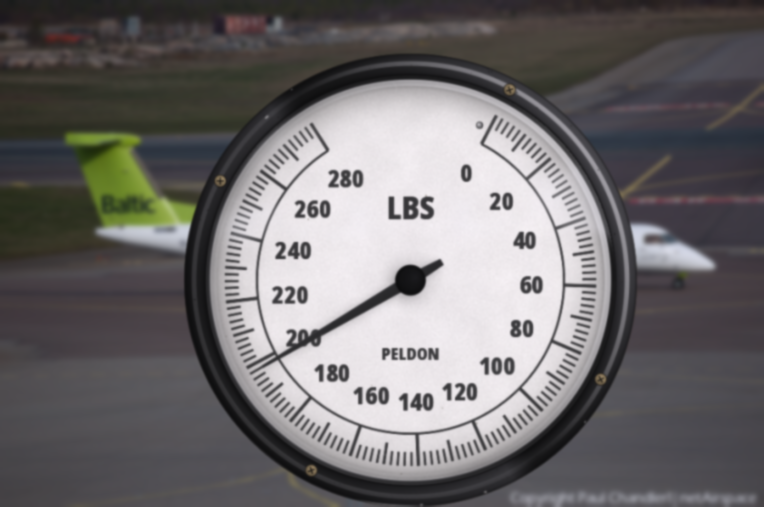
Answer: 198 lb
